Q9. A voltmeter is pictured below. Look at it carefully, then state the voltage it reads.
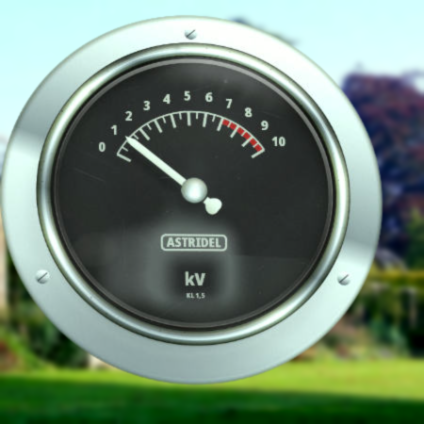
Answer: 1 kV
